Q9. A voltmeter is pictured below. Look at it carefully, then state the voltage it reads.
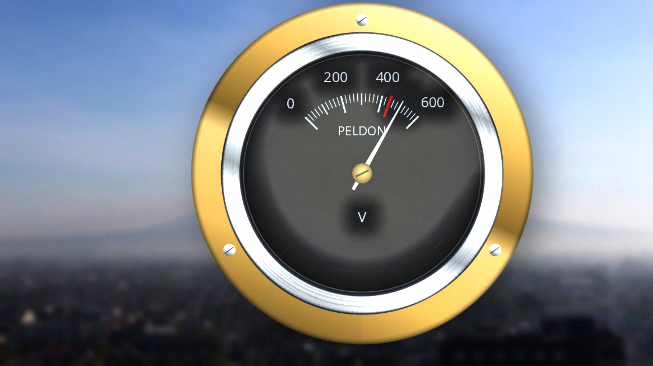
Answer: 500 V
